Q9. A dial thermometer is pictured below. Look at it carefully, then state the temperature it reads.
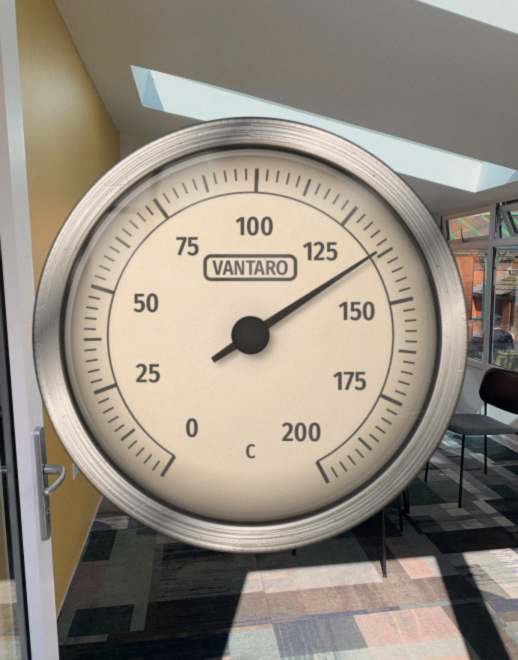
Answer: 136.25 °C
